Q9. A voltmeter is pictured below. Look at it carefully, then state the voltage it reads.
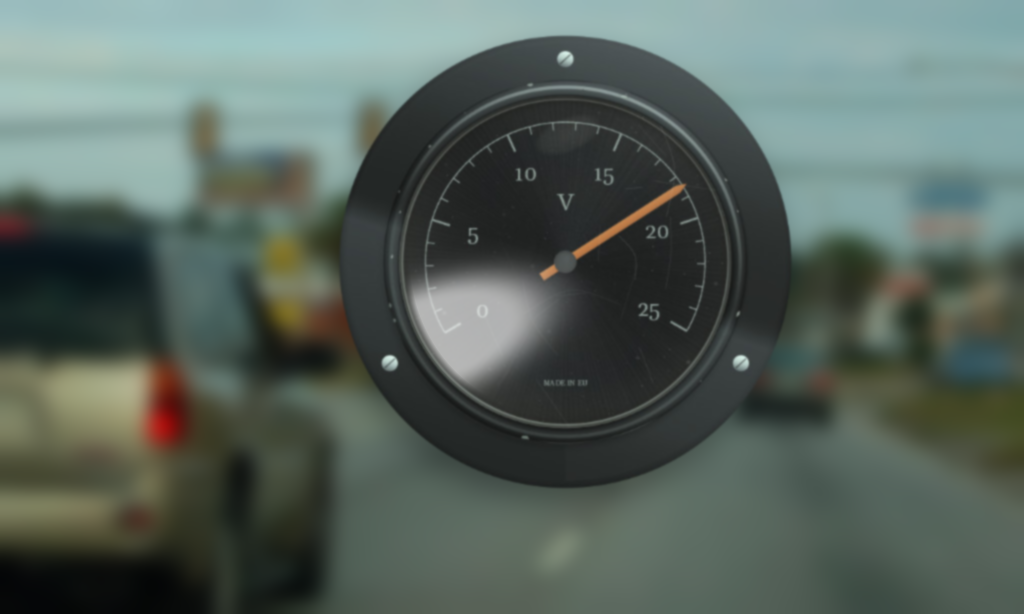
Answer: 18.5 V
